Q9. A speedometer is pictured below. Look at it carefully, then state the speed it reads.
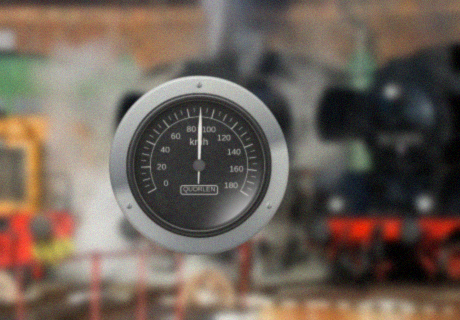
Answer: 90 km/h
